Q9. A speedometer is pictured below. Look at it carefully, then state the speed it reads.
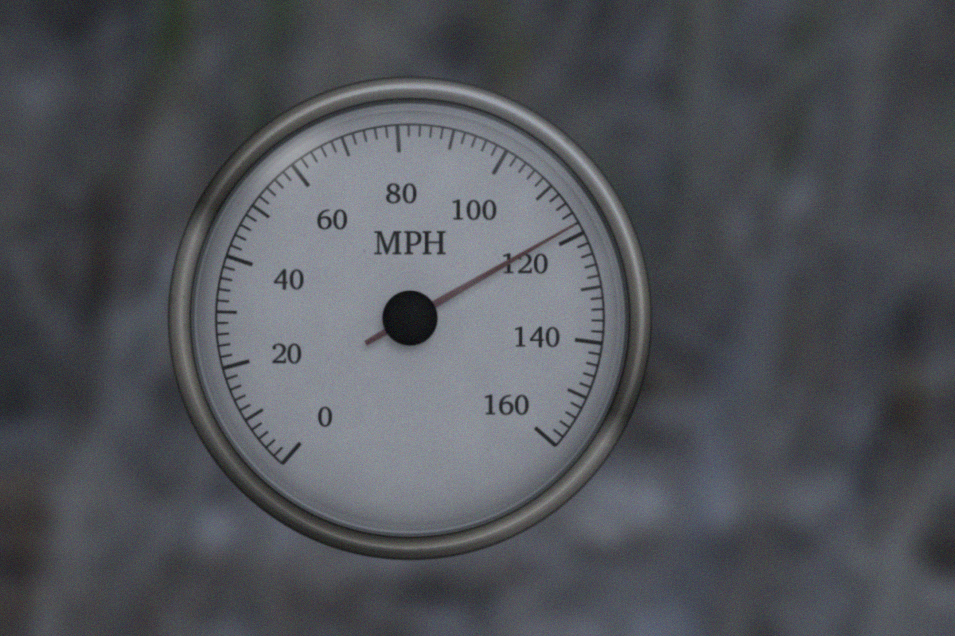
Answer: 118 mph
